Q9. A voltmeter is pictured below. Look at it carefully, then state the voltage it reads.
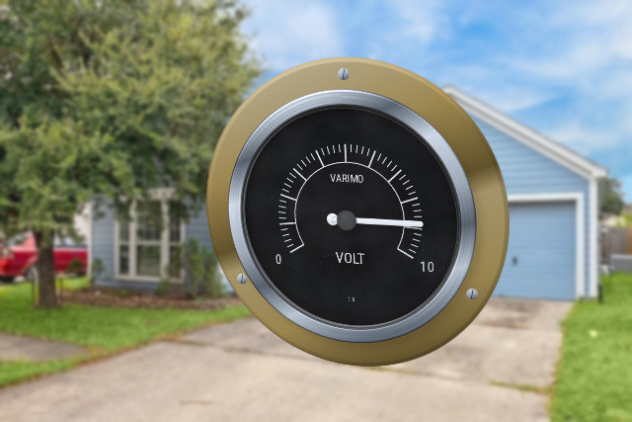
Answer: 8.8 V
